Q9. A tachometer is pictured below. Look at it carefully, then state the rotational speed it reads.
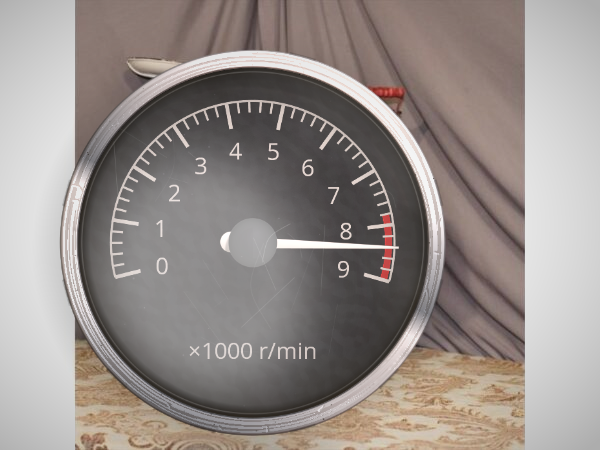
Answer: 8400 rpm
